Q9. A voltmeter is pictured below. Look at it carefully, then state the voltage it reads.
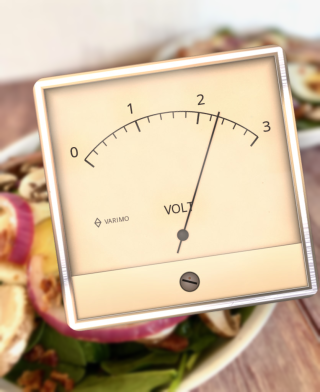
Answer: 2.3 V
